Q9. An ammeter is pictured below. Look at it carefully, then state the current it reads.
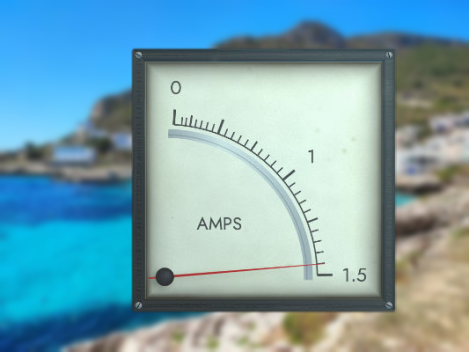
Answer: 1.45 A
